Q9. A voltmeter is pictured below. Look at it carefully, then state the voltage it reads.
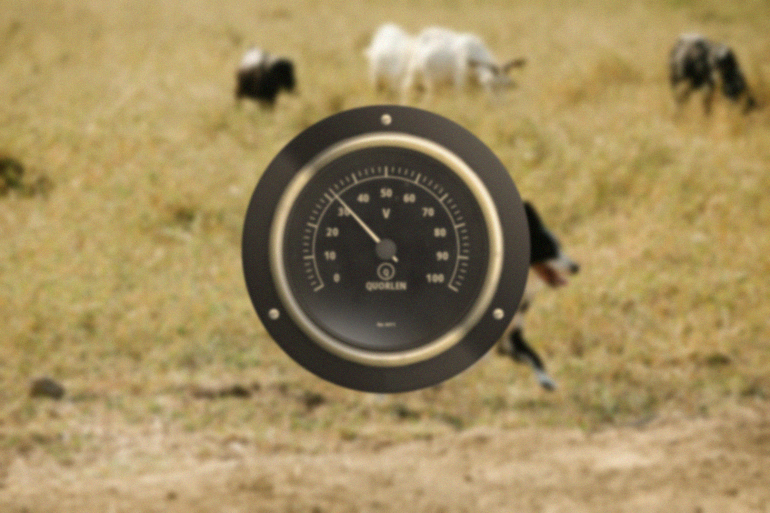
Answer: 32 V
